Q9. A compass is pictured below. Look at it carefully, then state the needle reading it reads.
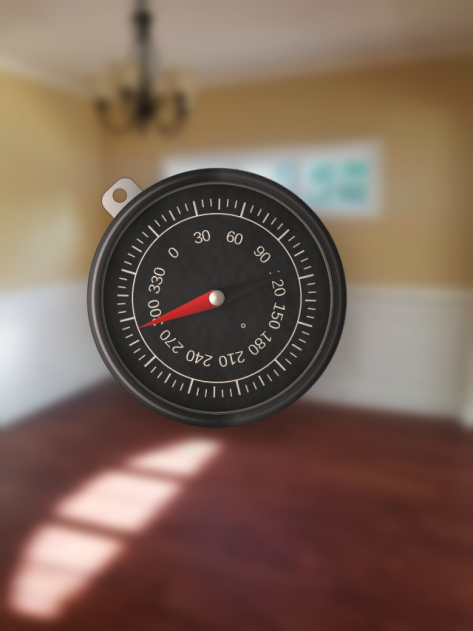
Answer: 292.5 °
